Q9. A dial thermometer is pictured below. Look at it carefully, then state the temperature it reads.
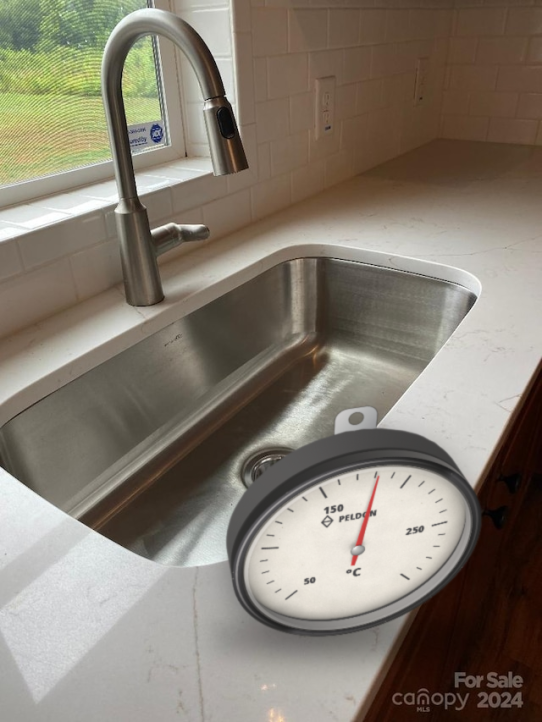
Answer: 180 °C
